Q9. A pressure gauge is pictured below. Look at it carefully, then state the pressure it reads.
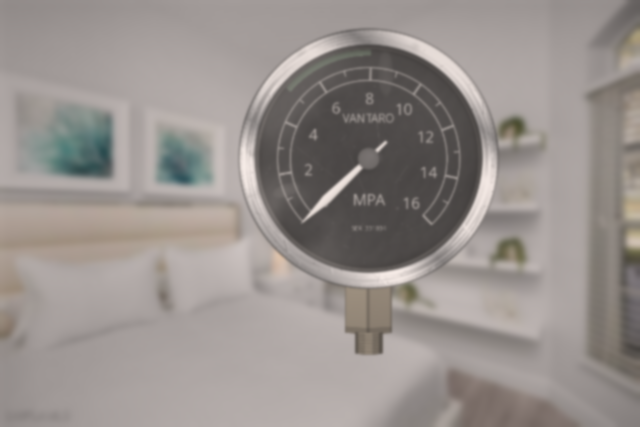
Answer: 0 MPa
